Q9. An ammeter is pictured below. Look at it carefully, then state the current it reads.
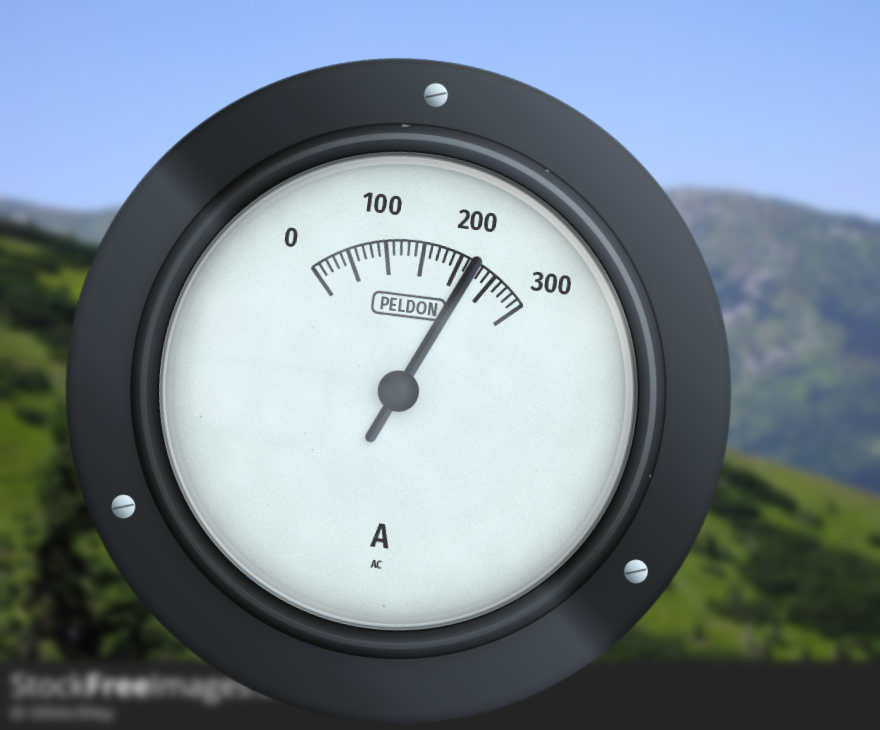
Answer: 220 A
